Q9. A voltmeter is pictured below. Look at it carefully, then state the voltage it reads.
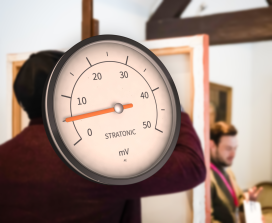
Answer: 5 mV
